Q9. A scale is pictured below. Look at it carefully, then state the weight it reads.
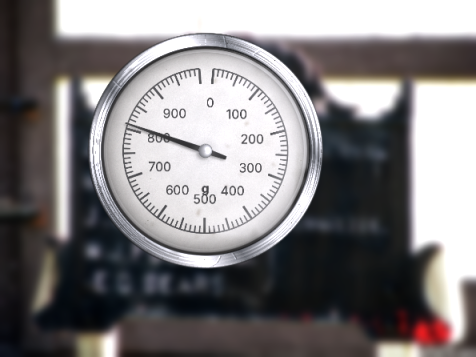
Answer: 810 g
